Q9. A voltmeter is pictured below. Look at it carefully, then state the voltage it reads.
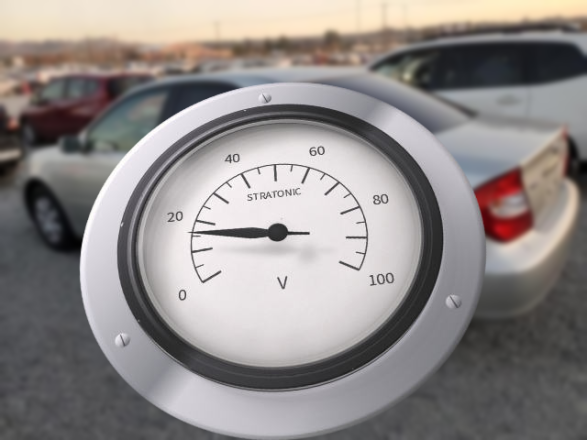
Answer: 15 V
